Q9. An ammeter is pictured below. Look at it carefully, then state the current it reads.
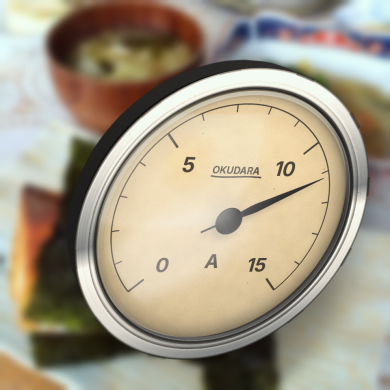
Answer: 11 A
